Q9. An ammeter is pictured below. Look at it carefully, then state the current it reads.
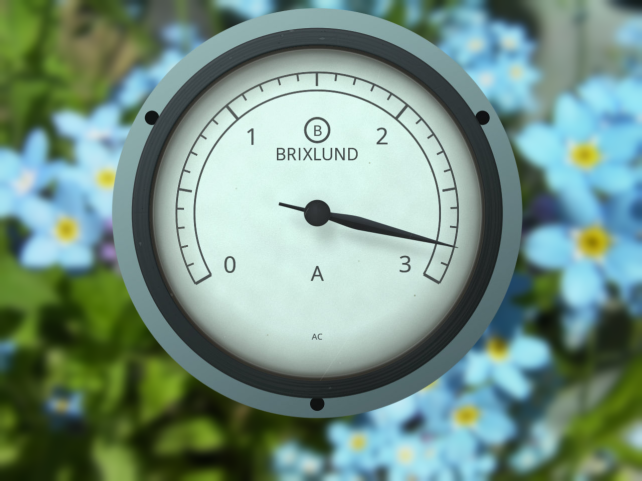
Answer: 2.8 A
